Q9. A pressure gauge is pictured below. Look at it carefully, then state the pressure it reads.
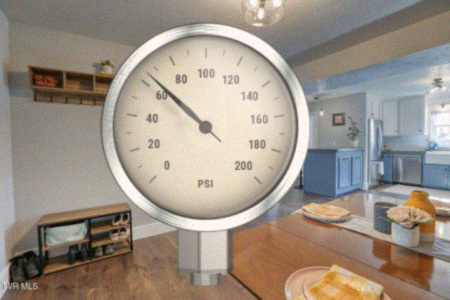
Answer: 65 psi
